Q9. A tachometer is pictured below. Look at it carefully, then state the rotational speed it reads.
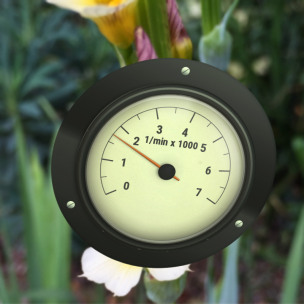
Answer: 1750 rpm
